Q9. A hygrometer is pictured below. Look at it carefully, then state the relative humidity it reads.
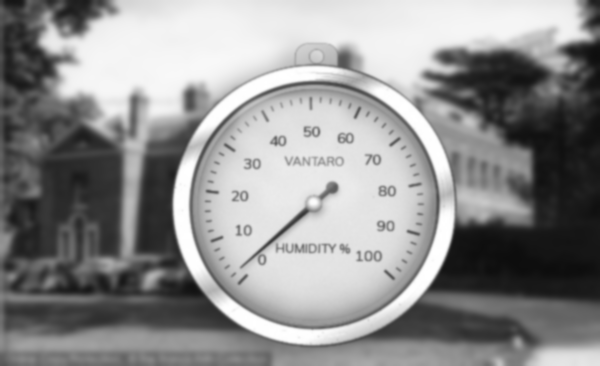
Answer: 2 %
